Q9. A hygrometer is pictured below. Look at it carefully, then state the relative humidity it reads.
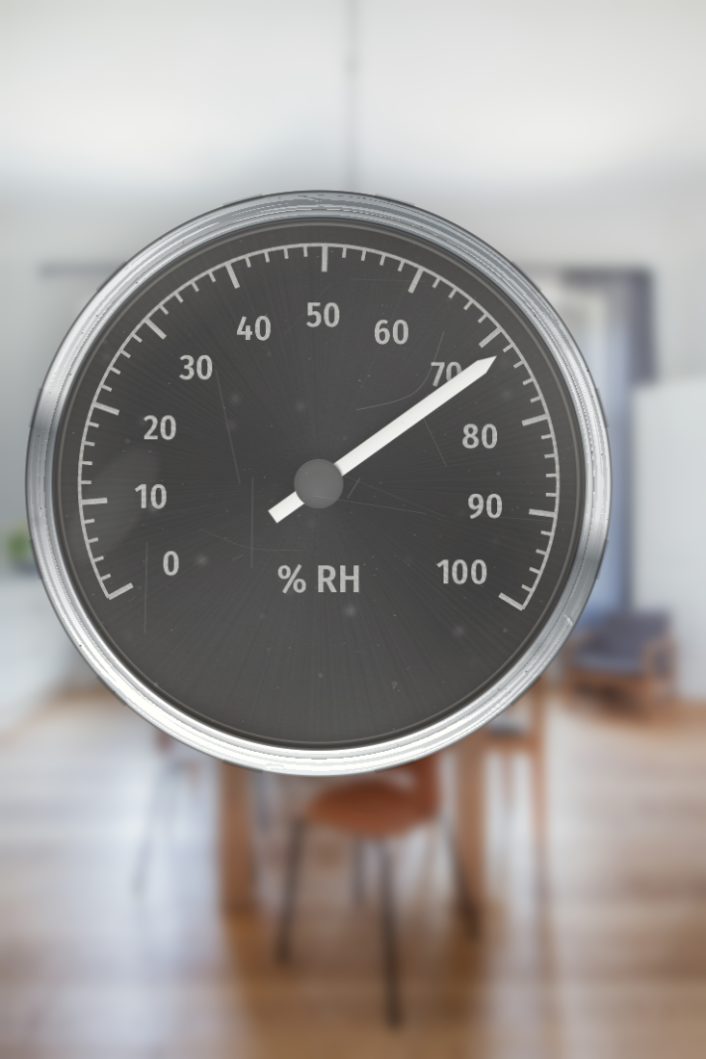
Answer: 72 %
